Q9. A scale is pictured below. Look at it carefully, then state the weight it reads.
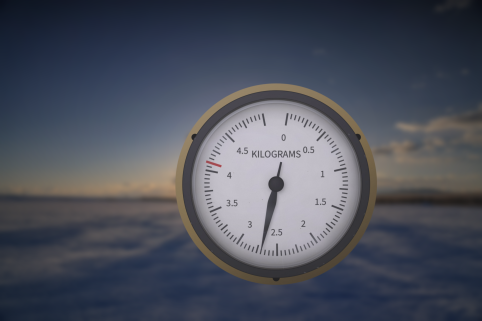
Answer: 2.7 kg
